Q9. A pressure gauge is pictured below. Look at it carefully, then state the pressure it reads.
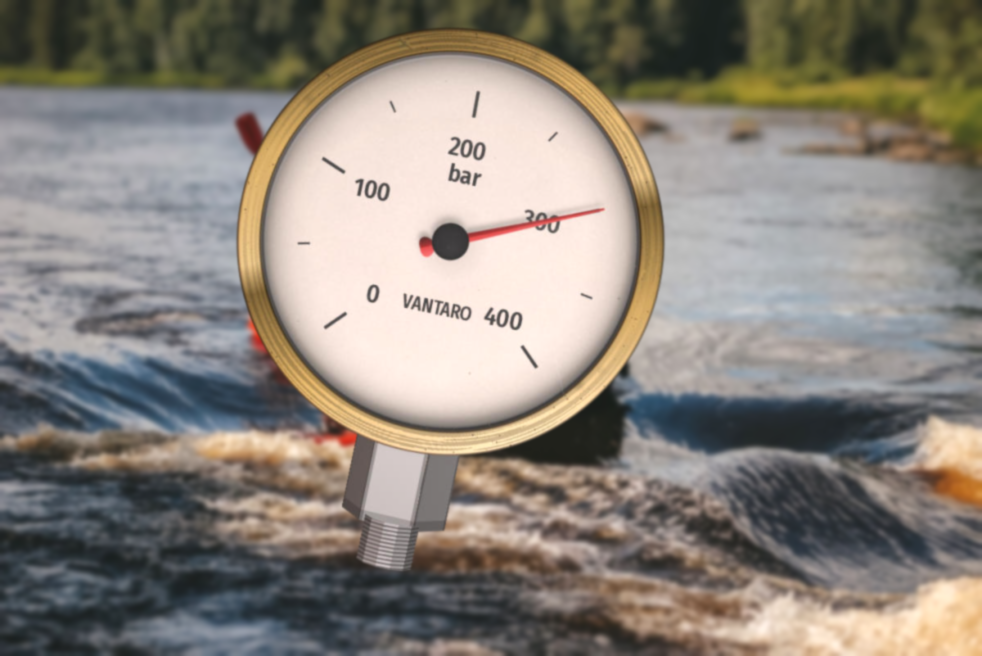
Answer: 300 bar
